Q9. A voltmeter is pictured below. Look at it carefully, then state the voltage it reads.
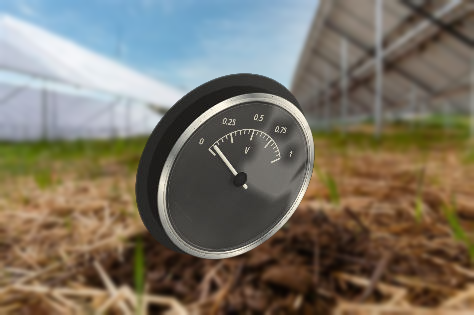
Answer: 0.05 V
